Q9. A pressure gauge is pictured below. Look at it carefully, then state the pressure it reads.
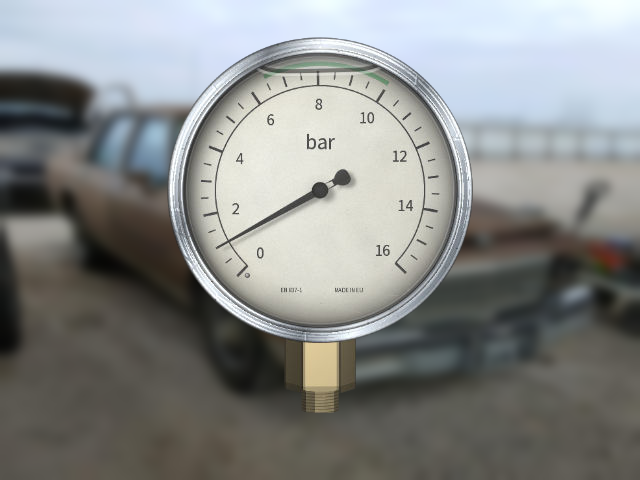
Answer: 1 bar
